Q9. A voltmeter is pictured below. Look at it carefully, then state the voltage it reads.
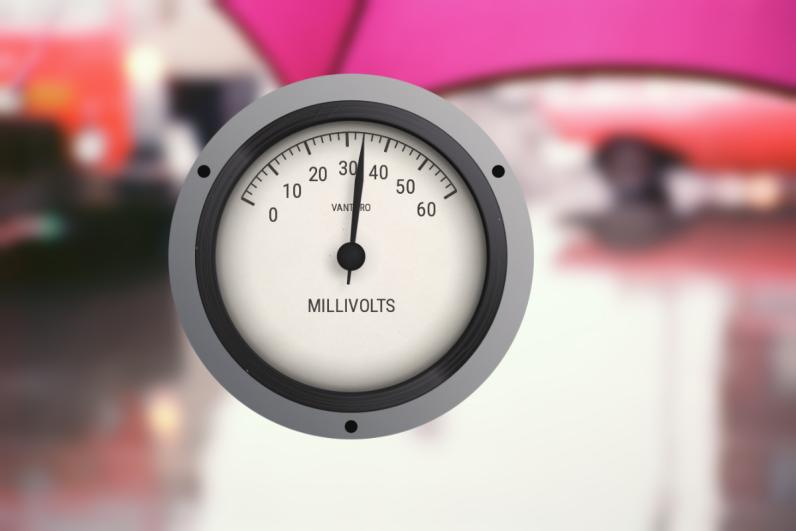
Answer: 34 mV
